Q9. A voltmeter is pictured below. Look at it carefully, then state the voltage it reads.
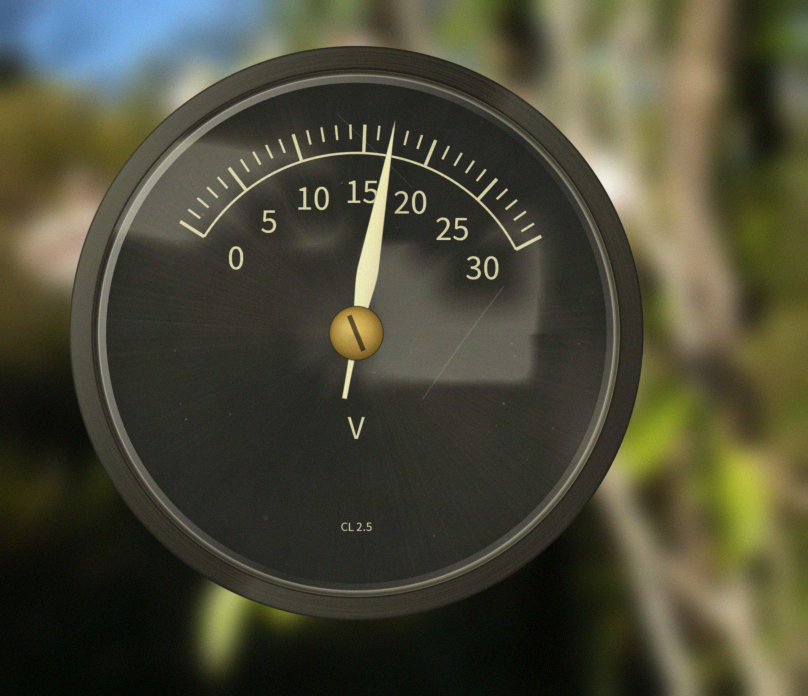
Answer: 17 V
